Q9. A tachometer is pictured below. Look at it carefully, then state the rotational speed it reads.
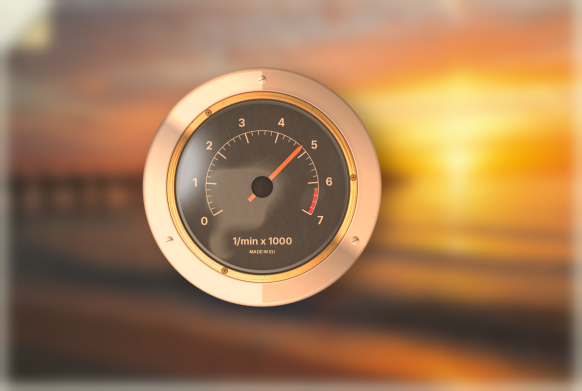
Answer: 4800 rpm
